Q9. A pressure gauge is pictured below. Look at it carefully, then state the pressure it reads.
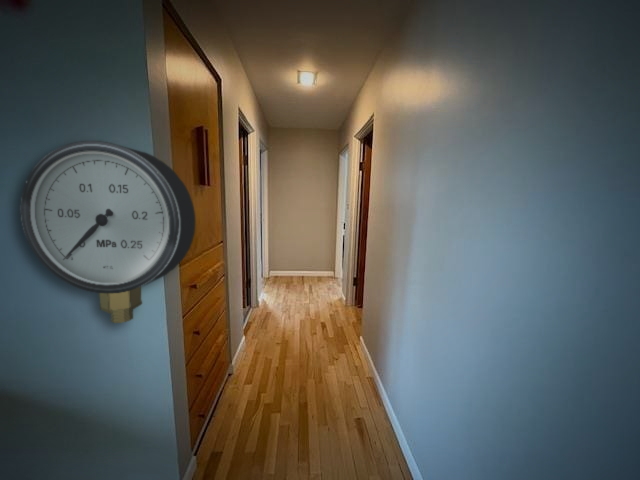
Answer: 0 MPa
